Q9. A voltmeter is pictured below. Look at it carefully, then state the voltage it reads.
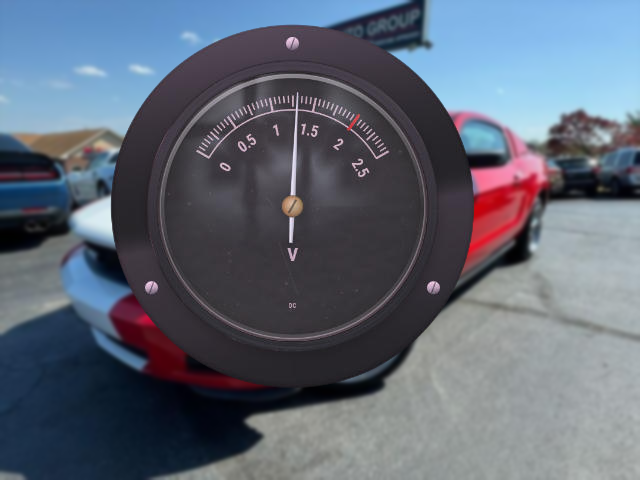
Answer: 1.3 V
